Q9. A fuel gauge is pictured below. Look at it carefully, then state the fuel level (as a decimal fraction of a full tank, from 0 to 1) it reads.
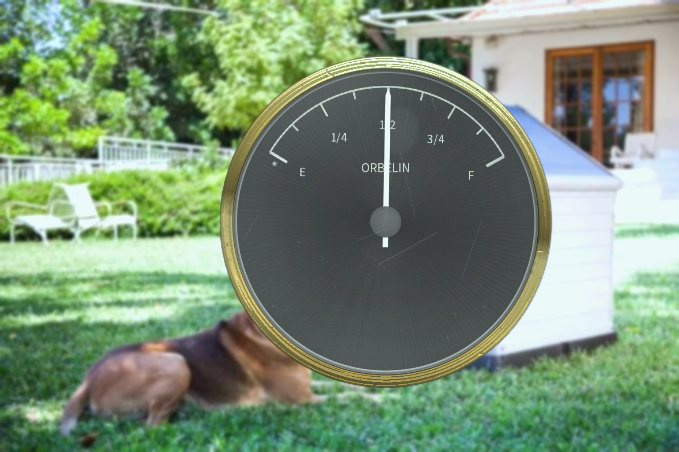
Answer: 0.5
